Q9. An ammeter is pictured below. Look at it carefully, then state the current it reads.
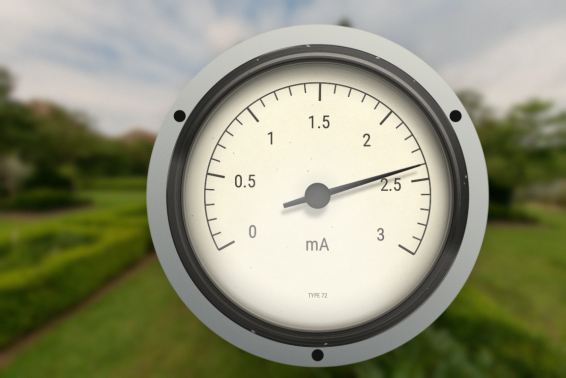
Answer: 2.4 mA
